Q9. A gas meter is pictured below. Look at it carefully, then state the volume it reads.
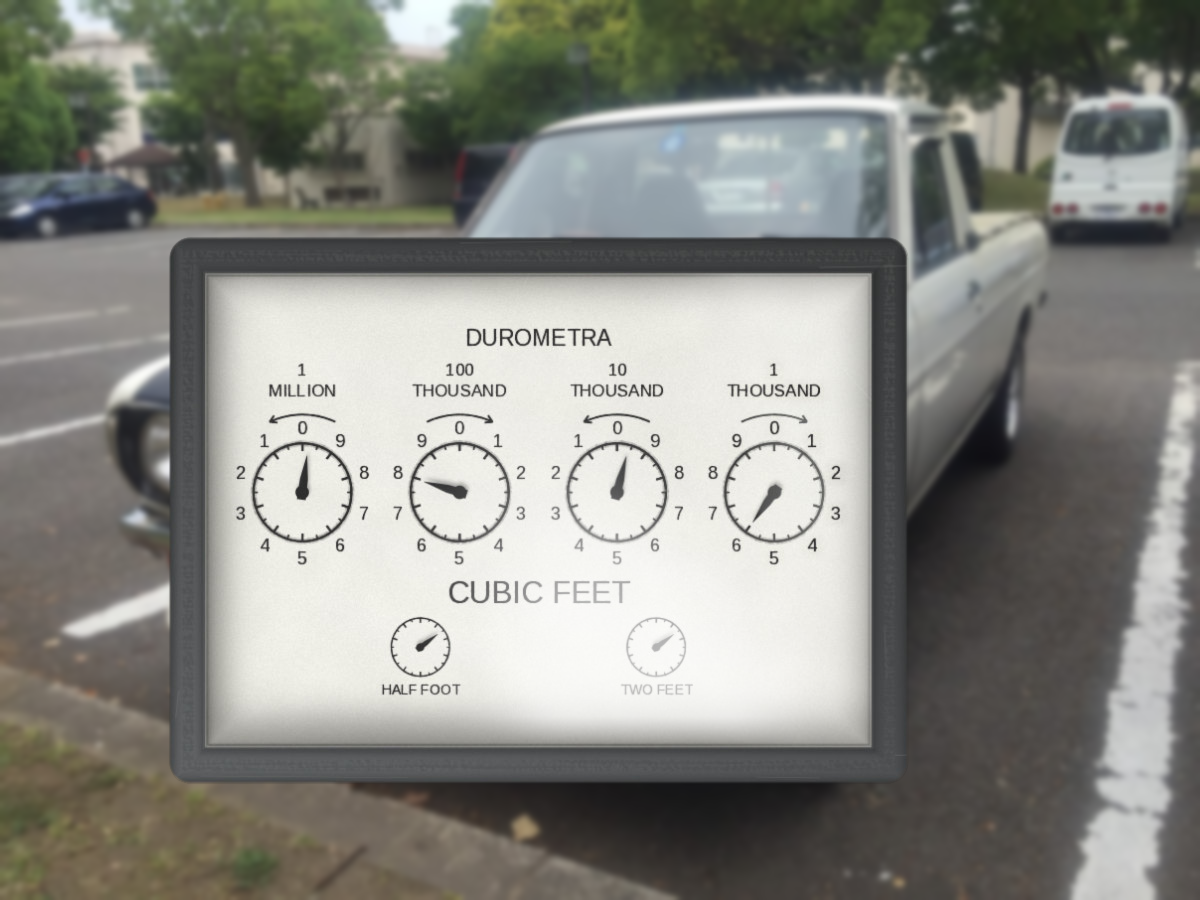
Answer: 979600 ft³
